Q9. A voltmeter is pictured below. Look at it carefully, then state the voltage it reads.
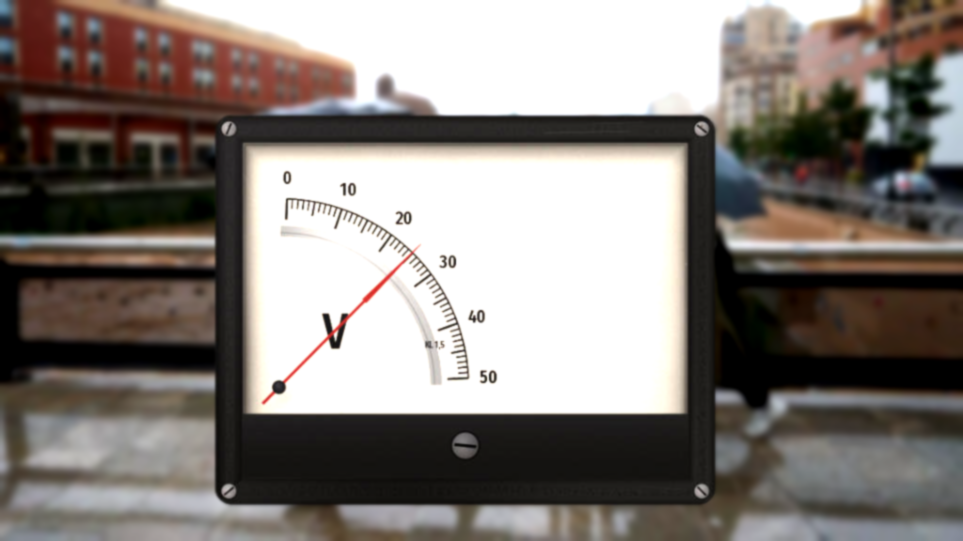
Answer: 25 V
